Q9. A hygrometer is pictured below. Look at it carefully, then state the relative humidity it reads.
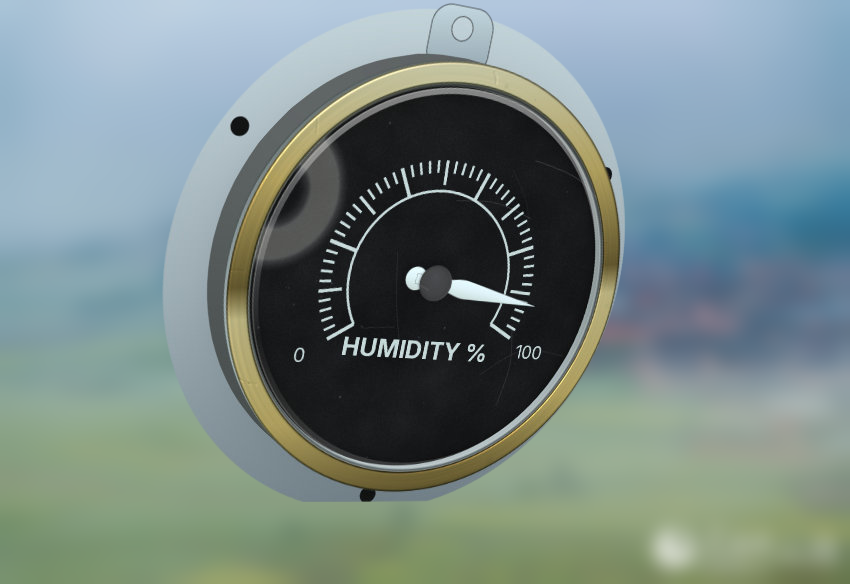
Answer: 92 %
